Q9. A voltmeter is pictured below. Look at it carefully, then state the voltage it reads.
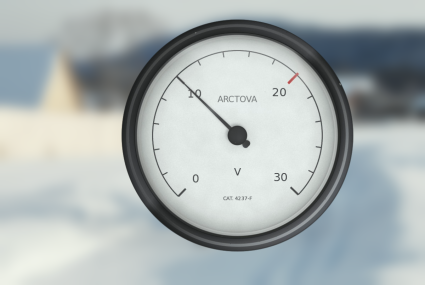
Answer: 10 V
